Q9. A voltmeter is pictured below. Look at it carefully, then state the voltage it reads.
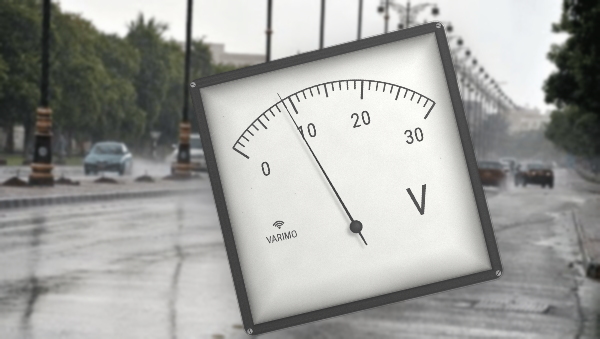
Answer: 9 V
